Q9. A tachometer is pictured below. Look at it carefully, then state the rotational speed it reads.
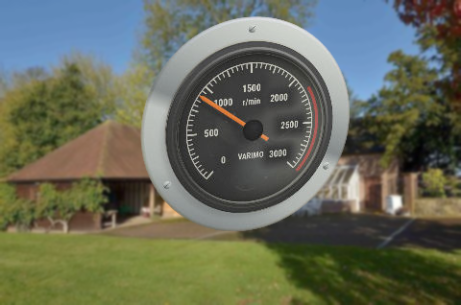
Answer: 900 rpm
